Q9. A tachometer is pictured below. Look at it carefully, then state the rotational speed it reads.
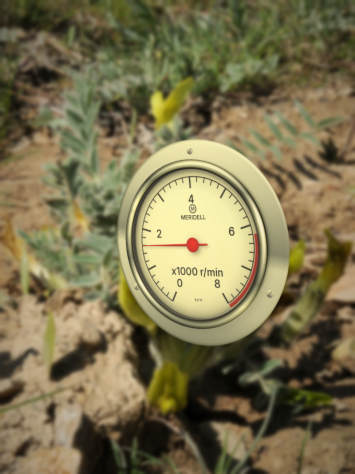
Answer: 1600 rpm
